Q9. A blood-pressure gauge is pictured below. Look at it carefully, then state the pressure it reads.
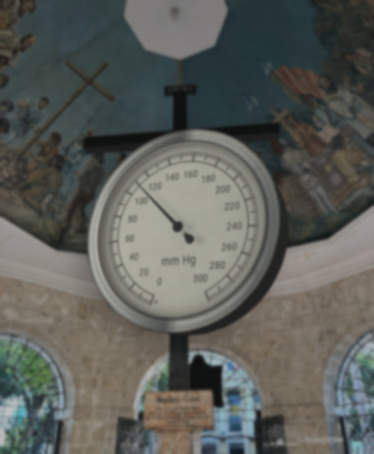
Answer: 110 mmHg
